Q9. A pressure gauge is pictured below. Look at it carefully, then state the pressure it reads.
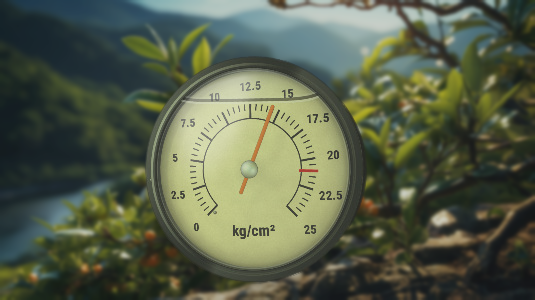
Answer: 14.5 kg/cm²
